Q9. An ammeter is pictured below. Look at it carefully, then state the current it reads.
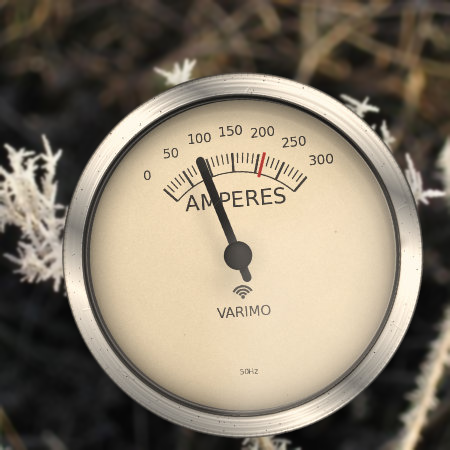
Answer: 90 A
